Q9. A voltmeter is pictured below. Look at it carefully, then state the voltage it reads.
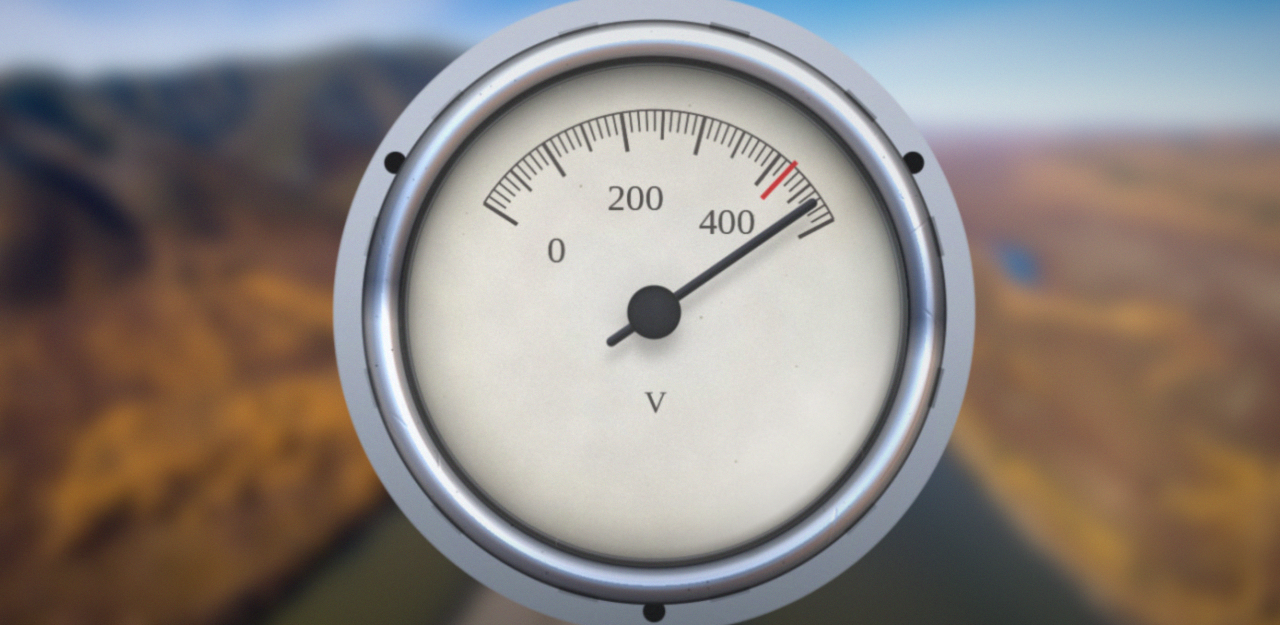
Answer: 470 V
